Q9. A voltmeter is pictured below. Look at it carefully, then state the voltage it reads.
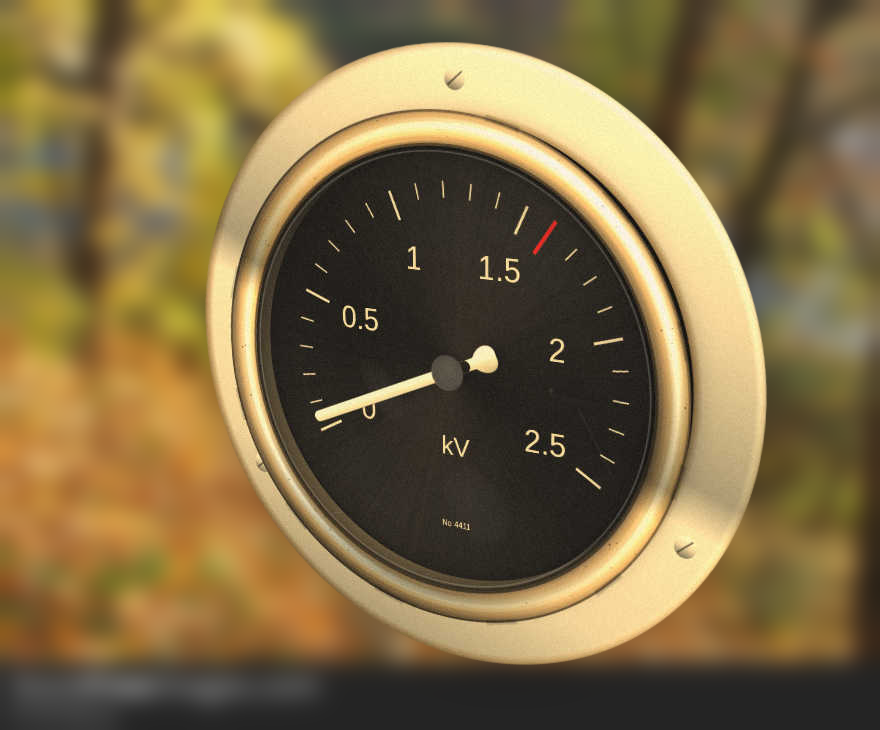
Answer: 0.05 kV
